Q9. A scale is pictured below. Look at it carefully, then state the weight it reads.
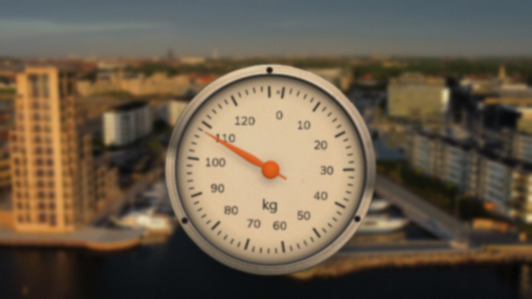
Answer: 108 kg
